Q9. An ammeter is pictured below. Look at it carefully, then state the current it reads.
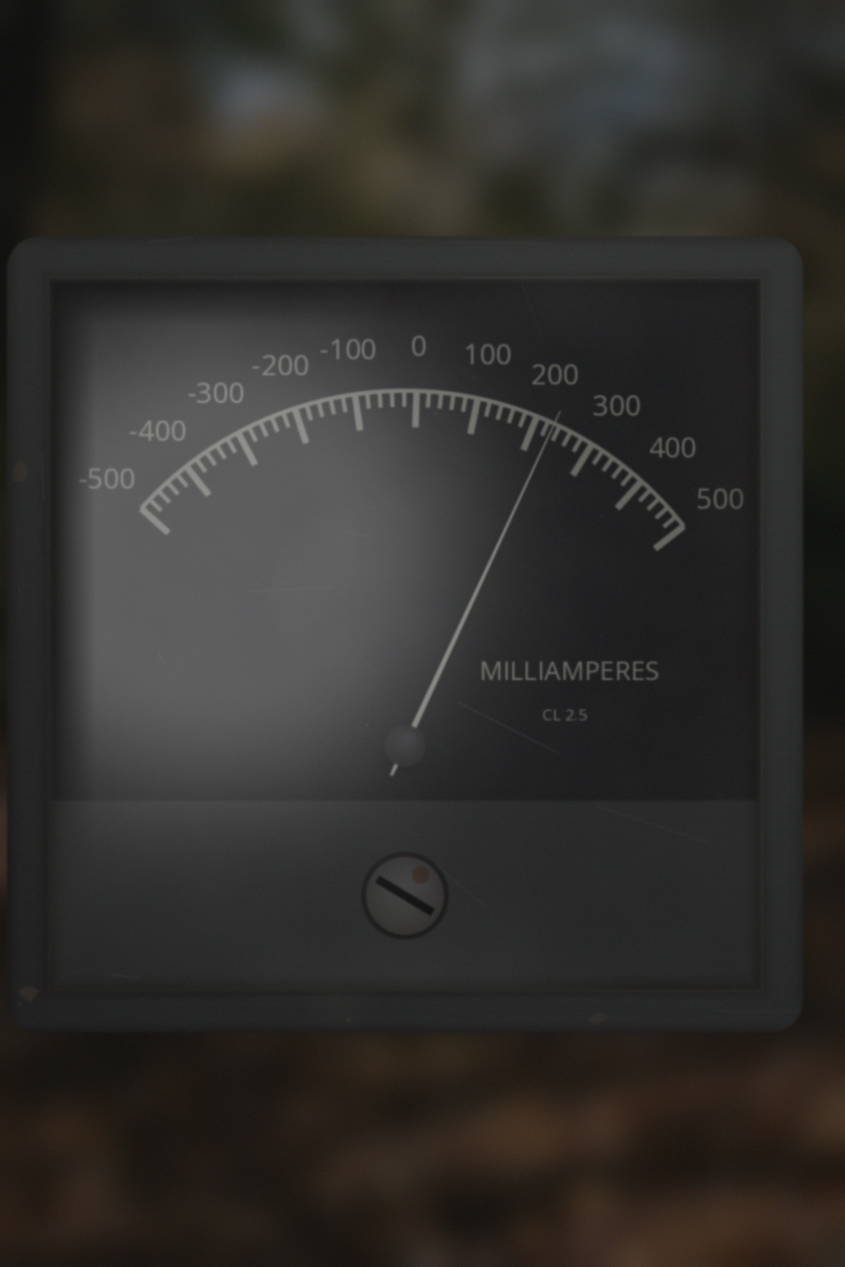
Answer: 230 mA
